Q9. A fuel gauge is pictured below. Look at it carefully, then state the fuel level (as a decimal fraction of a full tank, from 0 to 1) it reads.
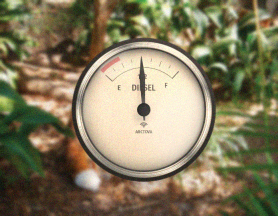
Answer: 0.5
